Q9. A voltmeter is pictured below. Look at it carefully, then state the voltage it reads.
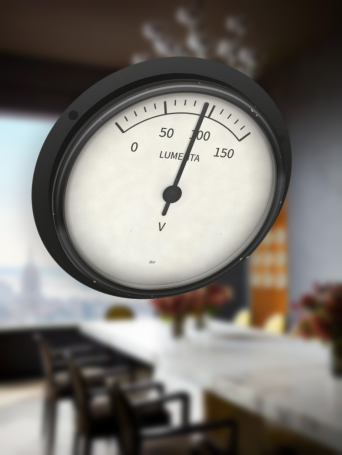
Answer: 90 V
